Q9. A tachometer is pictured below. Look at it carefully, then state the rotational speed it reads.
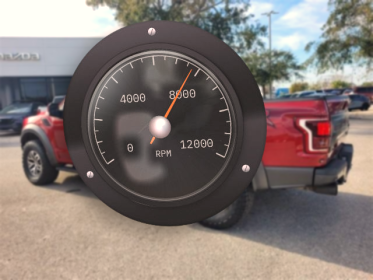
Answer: 7750 rpm
